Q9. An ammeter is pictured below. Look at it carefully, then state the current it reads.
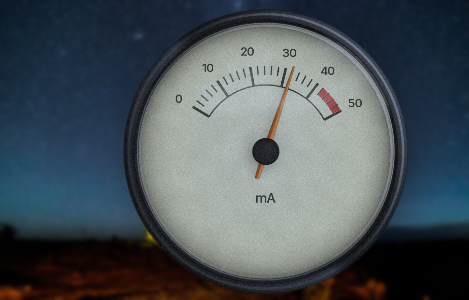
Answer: 32 mA
